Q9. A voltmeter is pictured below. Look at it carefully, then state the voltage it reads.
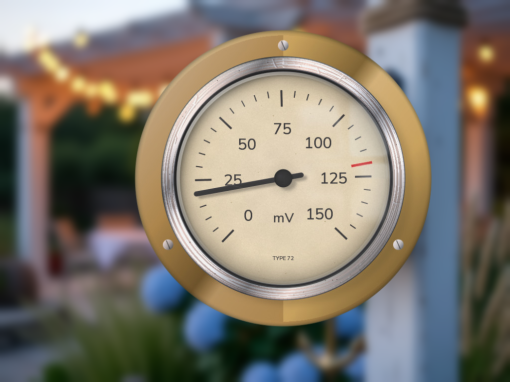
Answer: 20 mV
